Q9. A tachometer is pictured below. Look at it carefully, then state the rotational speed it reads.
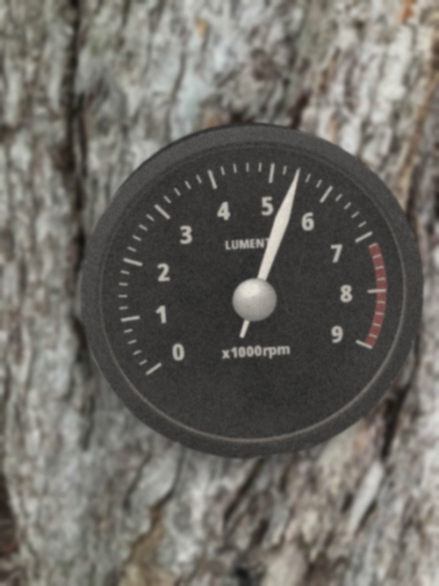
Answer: 5400 rpm
